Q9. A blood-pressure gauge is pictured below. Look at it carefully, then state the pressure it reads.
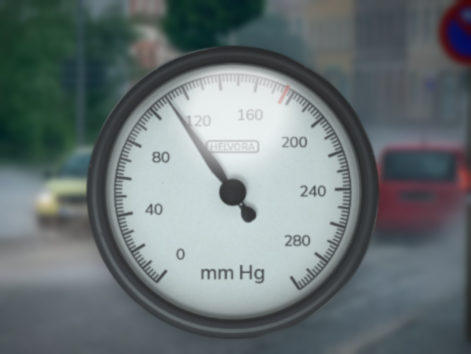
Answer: 110 mmHg
